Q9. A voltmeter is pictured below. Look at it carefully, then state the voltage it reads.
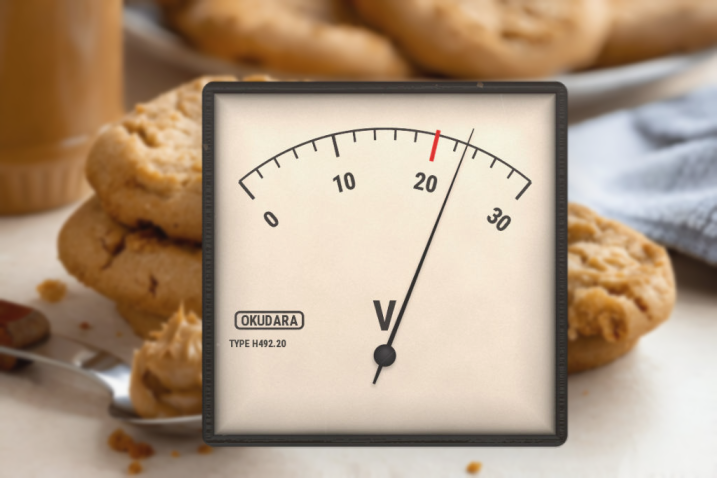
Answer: 23 V
